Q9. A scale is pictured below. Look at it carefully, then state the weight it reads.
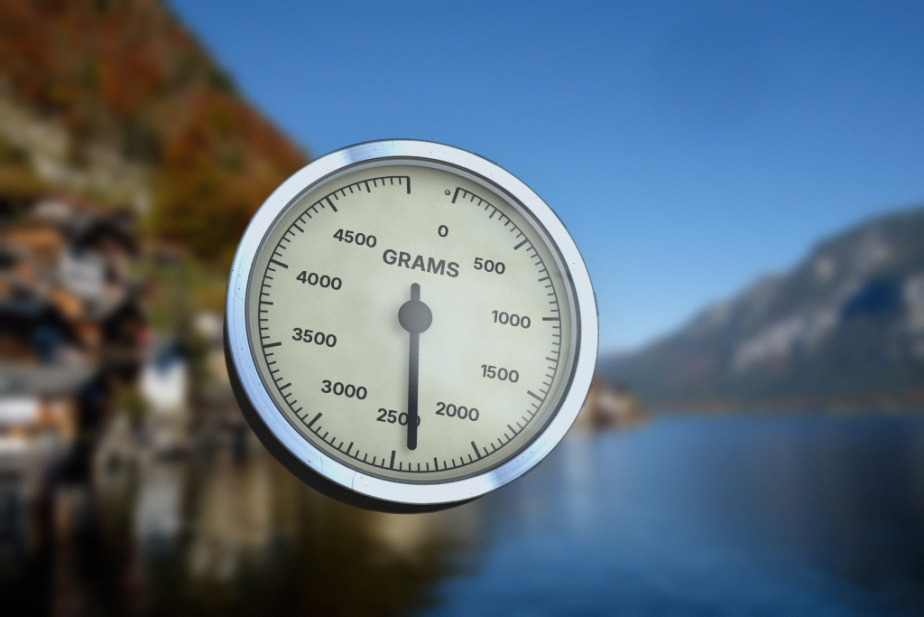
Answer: 2400 g
